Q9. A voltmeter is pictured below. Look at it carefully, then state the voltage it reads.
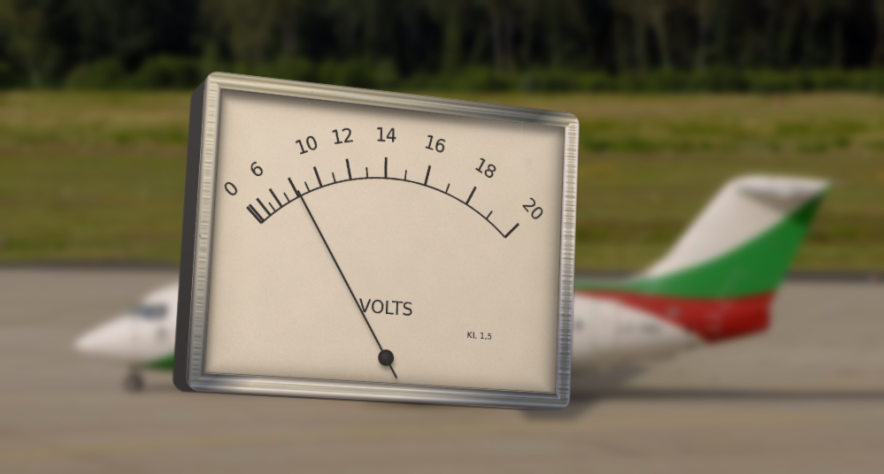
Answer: 8 V
